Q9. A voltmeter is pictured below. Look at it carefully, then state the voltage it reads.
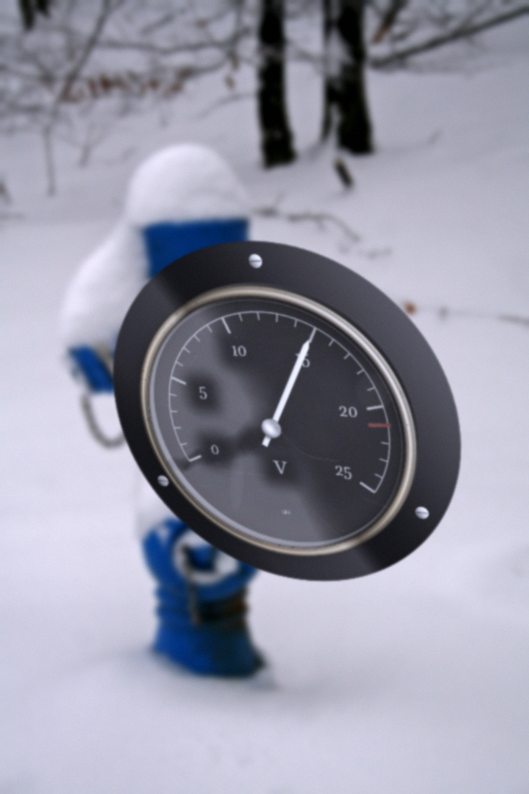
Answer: 15 V
